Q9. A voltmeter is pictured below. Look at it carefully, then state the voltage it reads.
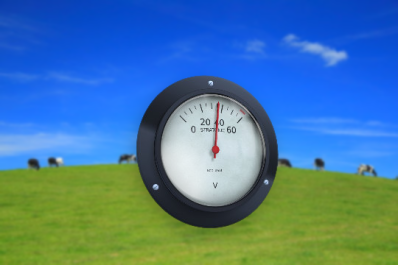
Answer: 35 V
